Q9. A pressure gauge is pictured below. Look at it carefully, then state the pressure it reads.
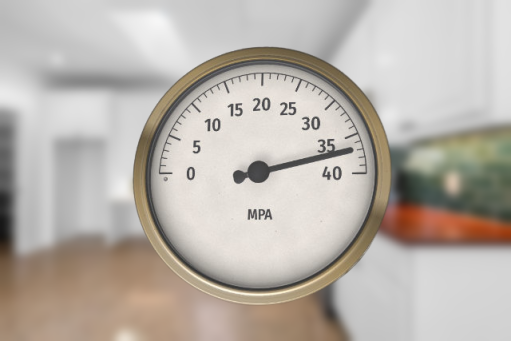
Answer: 37 MPa
